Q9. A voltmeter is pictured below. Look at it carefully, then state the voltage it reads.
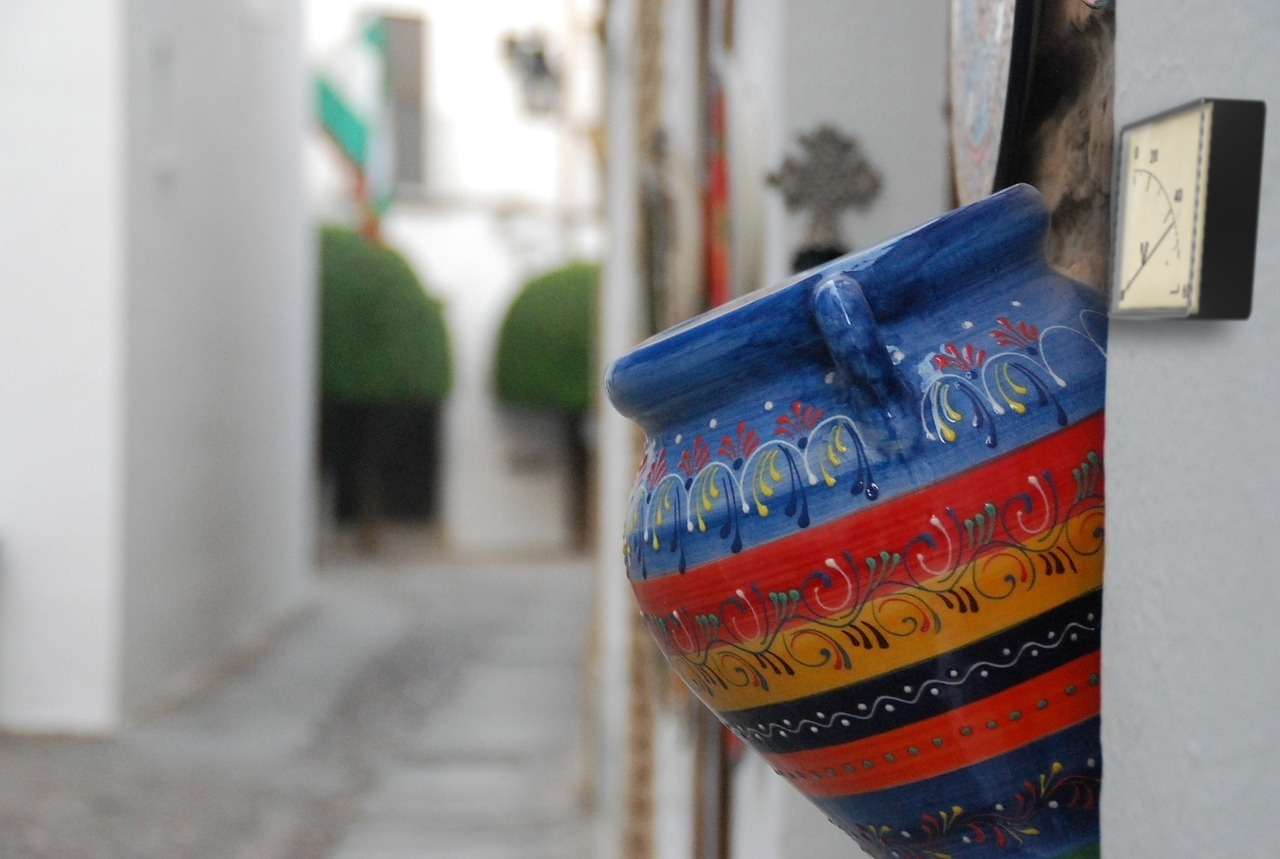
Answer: 45 V
